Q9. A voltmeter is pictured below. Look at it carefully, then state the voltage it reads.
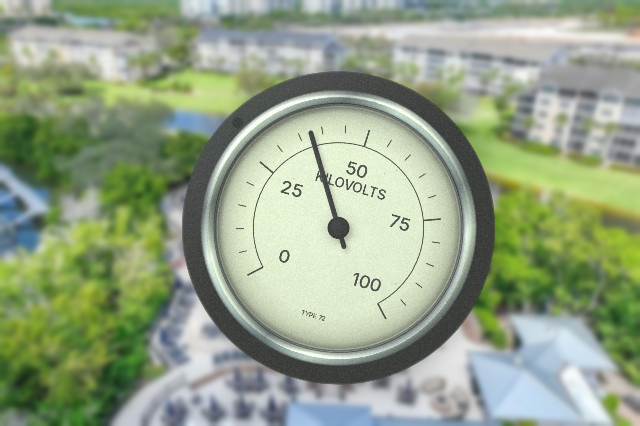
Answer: 37.5 kV
